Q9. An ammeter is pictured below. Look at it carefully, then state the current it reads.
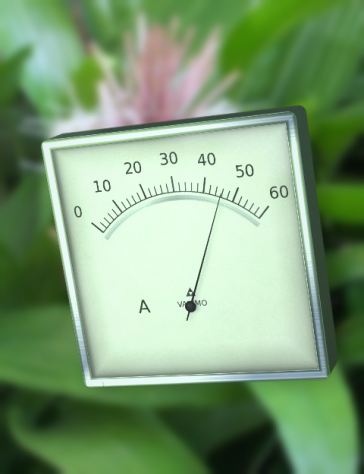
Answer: 46 A
